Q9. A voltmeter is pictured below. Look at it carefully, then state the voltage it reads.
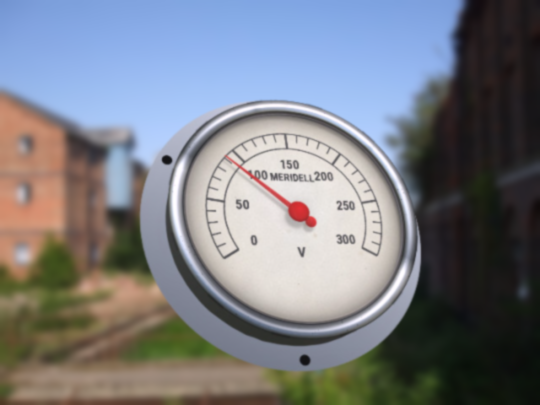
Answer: 90 V
